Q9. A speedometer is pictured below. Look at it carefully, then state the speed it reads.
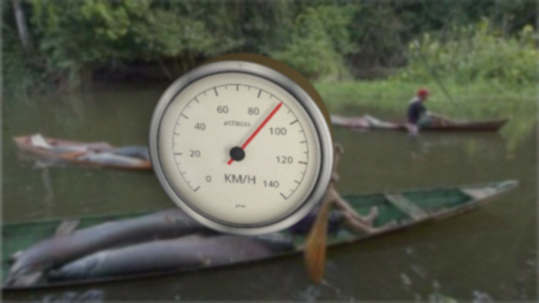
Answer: 90 km/h
